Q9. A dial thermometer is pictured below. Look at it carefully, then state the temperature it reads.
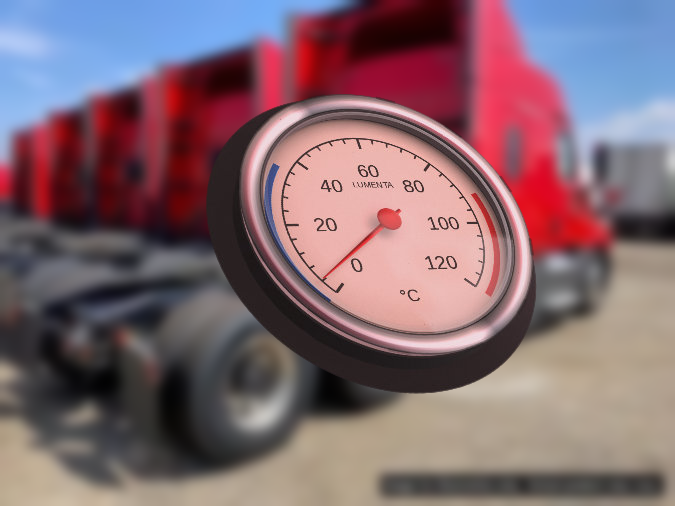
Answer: 4 °C
